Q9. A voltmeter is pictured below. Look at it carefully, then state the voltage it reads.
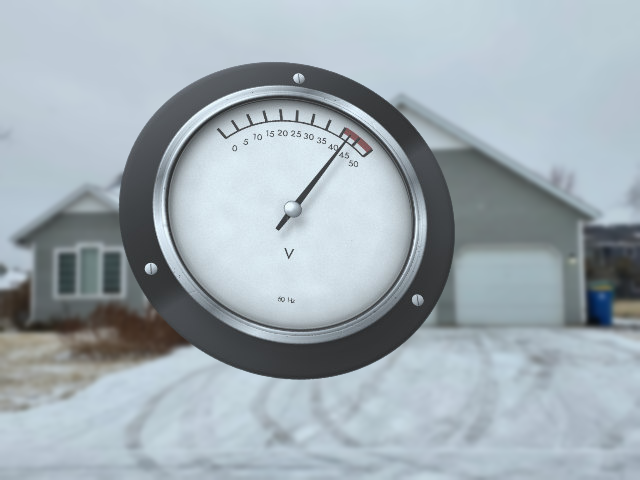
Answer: 42.5 V
